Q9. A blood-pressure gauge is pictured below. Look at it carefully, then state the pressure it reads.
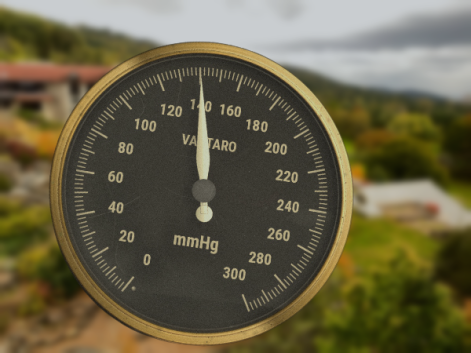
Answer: 140 mmHg
